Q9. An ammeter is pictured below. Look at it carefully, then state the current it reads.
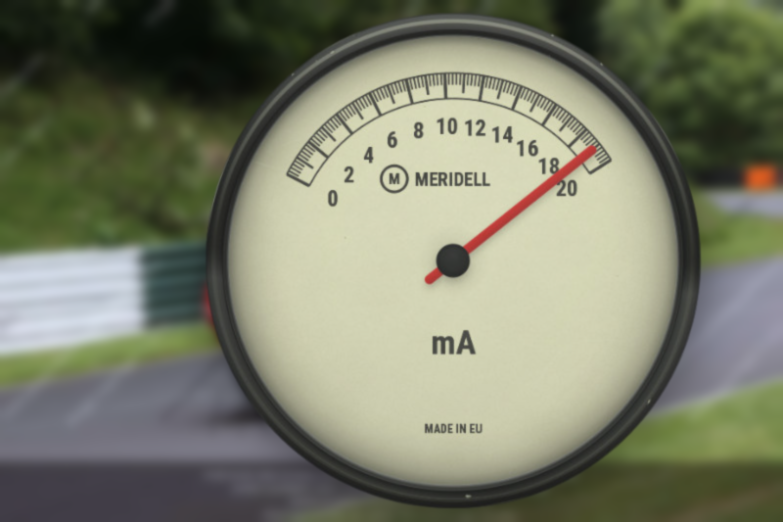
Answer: 19 mA
